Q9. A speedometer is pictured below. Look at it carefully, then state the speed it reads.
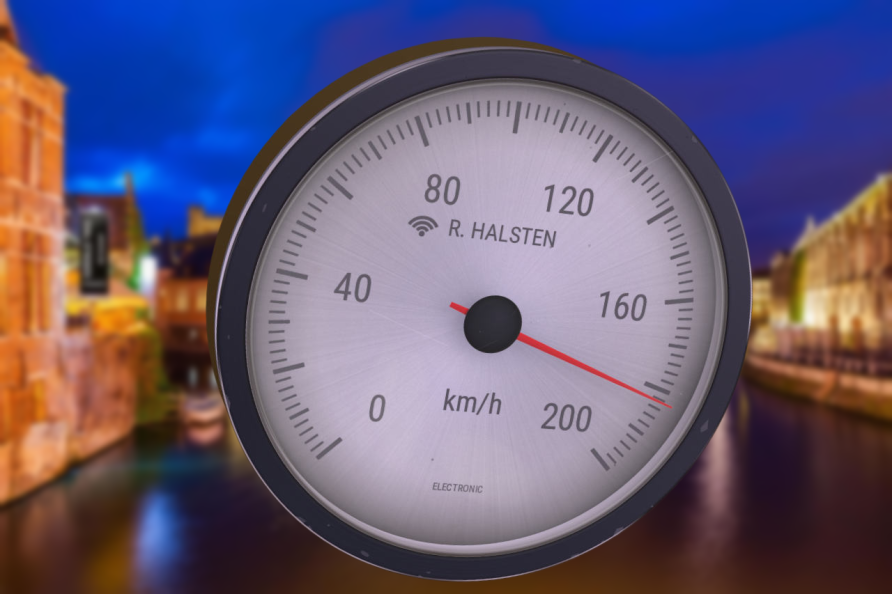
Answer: 182 km/h
